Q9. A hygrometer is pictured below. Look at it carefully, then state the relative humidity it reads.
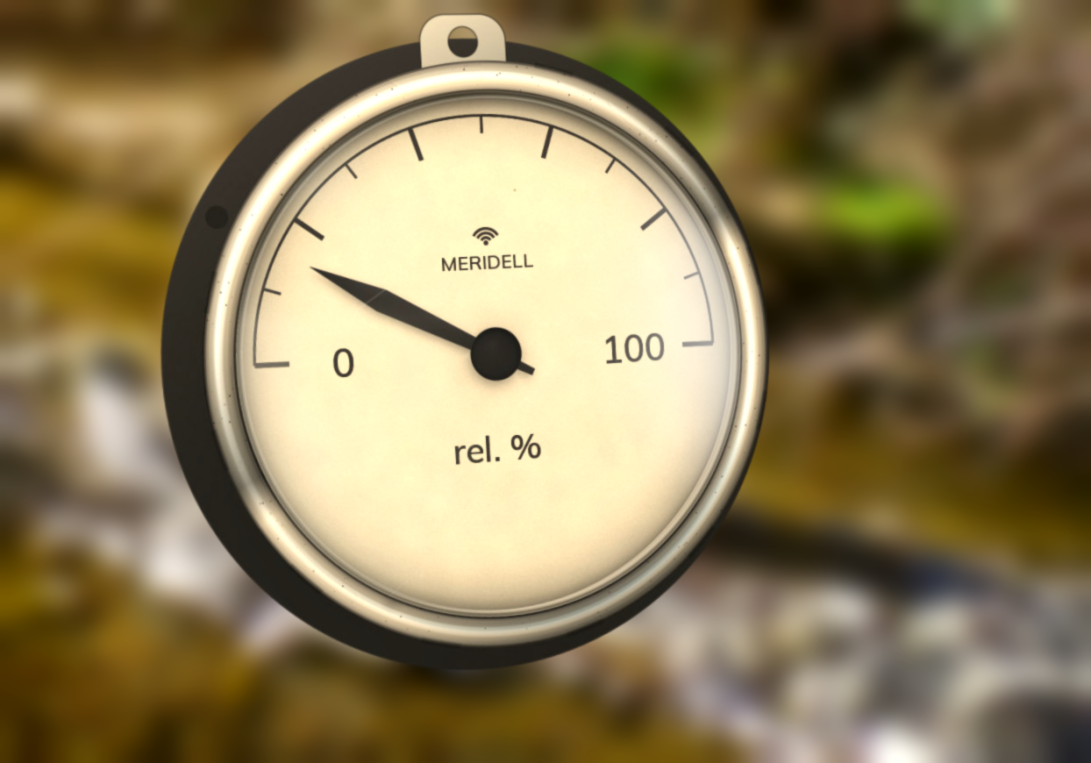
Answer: 15 %
